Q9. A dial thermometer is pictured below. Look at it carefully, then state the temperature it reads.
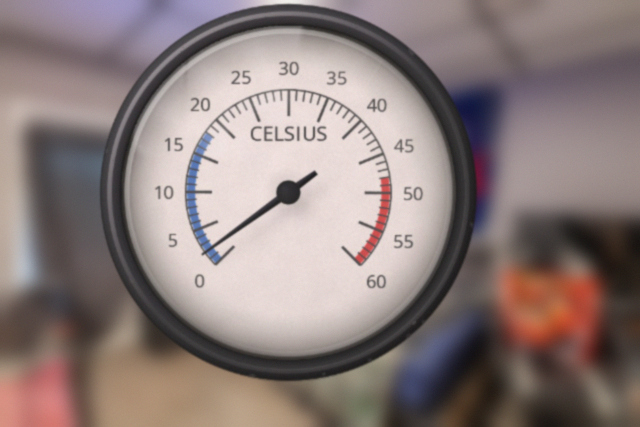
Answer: 2 °C
